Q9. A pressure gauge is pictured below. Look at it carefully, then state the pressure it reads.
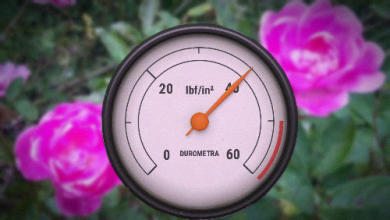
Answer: 40 psi
